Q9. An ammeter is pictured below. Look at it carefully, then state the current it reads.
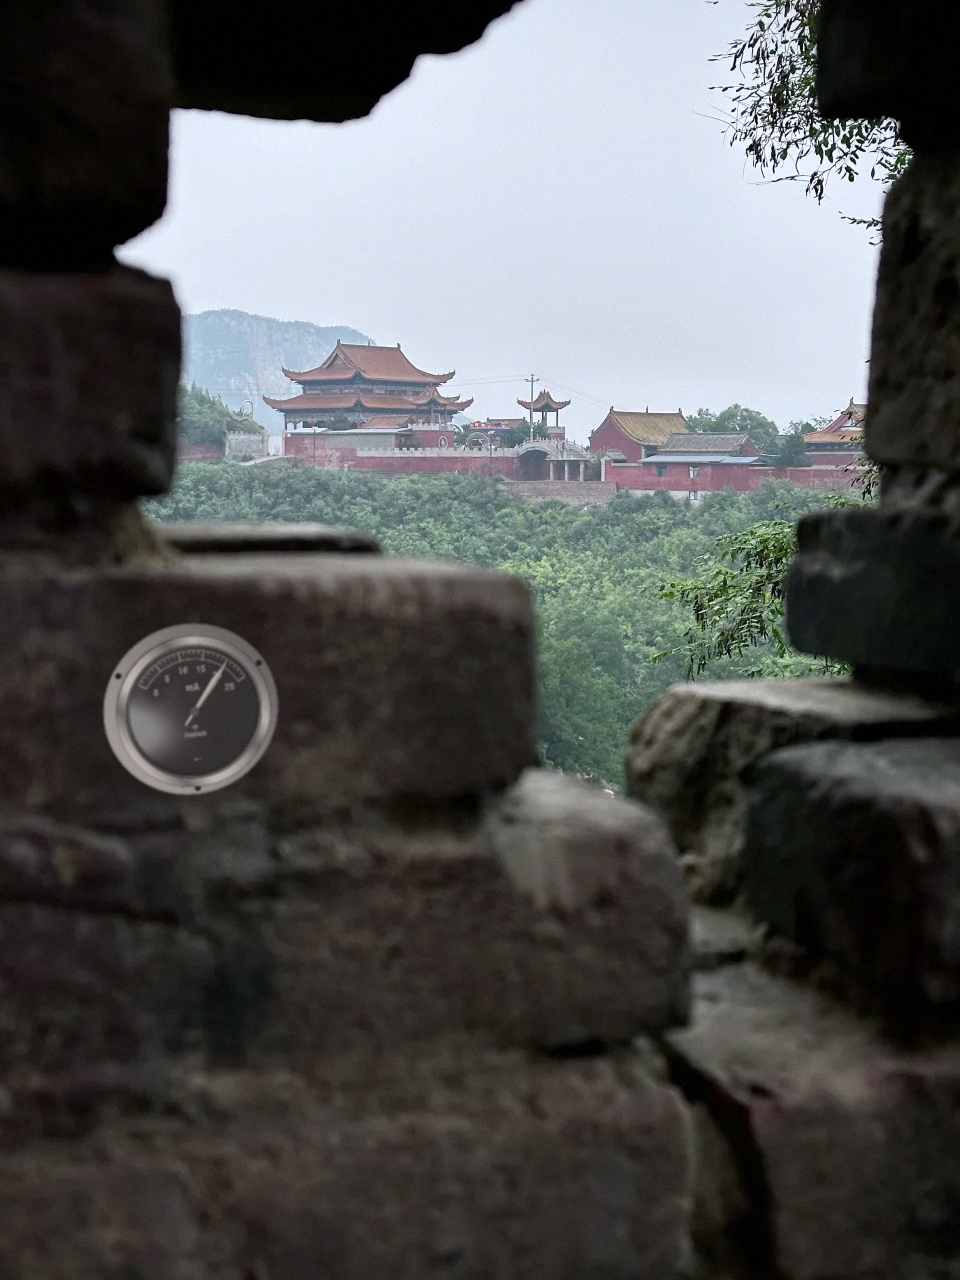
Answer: 20 mA
